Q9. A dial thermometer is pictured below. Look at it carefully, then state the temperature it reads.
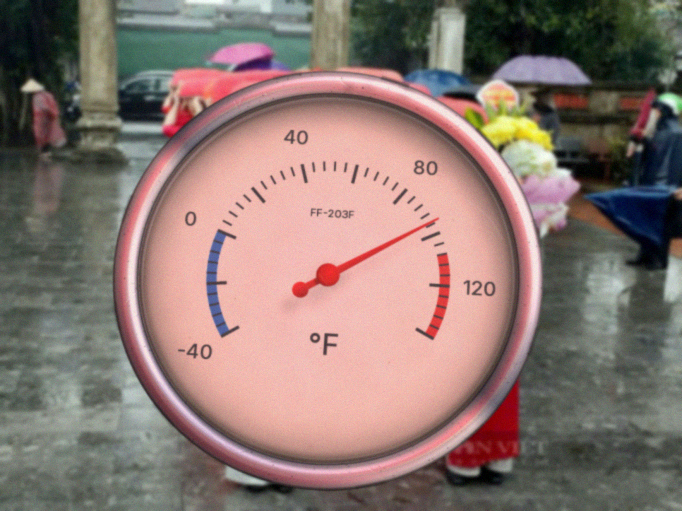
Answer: 96 °F
